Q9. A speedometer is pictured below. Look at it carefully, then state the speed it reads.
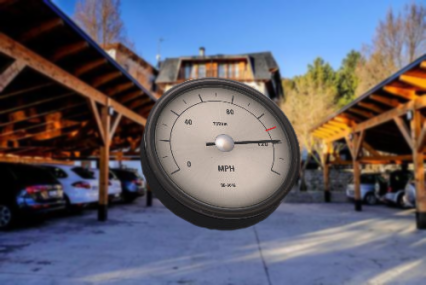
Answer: 120 mph
